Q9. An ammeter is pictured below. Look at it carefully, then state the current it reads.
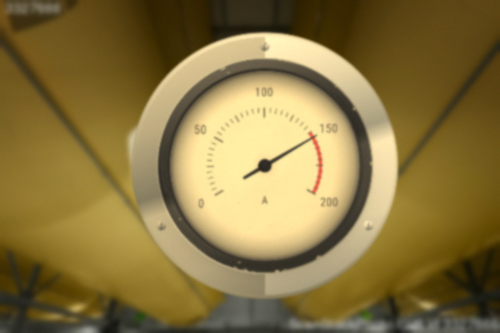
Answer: 150 A
